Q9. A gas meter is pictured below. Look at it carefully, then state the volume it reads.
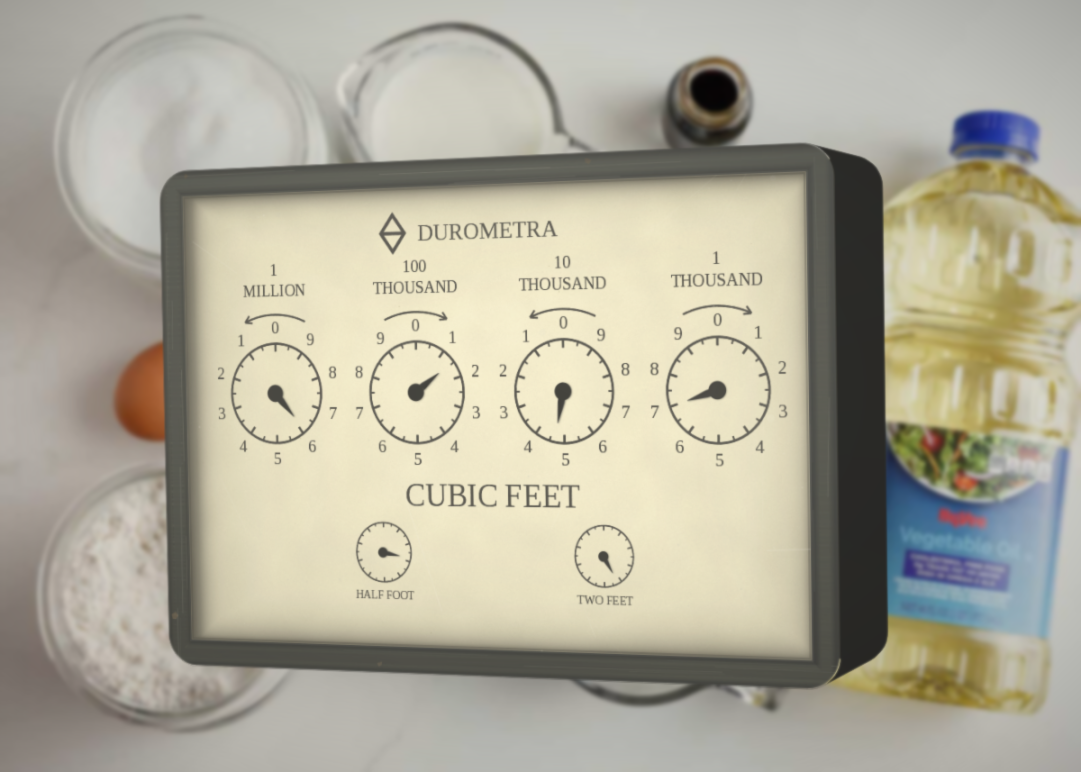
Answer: 614700 ft³
